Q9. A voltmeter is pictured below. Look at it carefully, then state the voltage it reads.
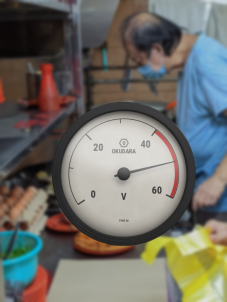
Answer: 50 V
